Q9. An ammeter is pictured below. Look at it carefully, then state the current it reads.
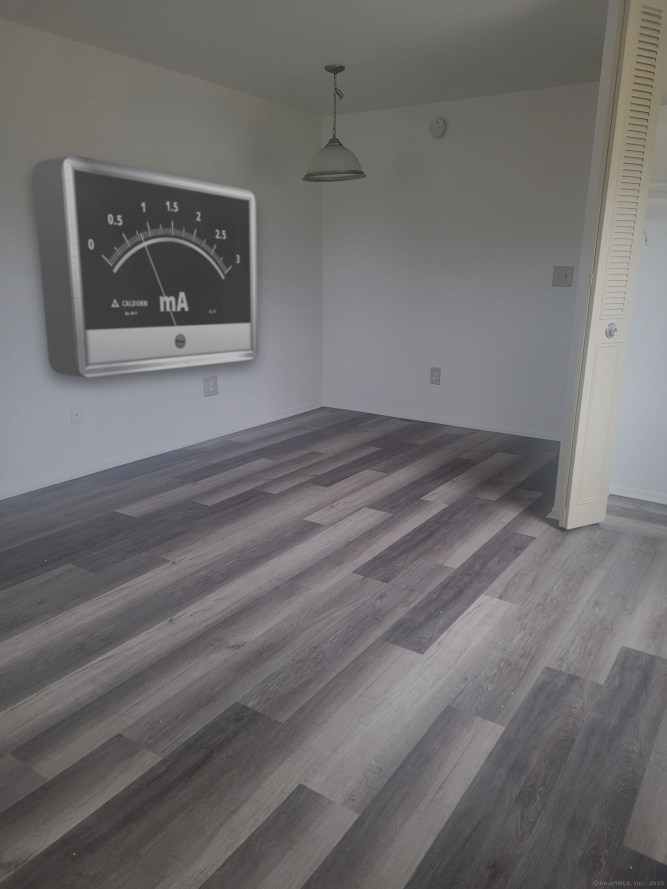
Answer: 0.75 mA
